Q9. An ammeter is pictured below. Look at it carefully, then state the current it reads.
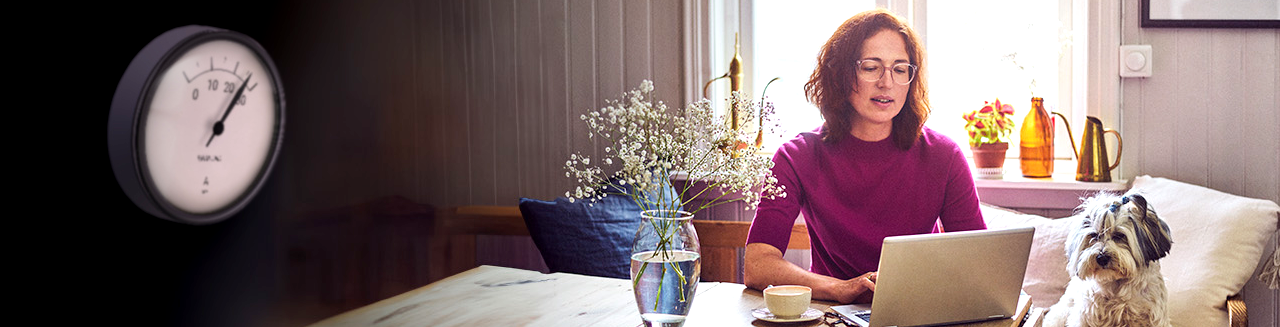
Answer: 25 A
